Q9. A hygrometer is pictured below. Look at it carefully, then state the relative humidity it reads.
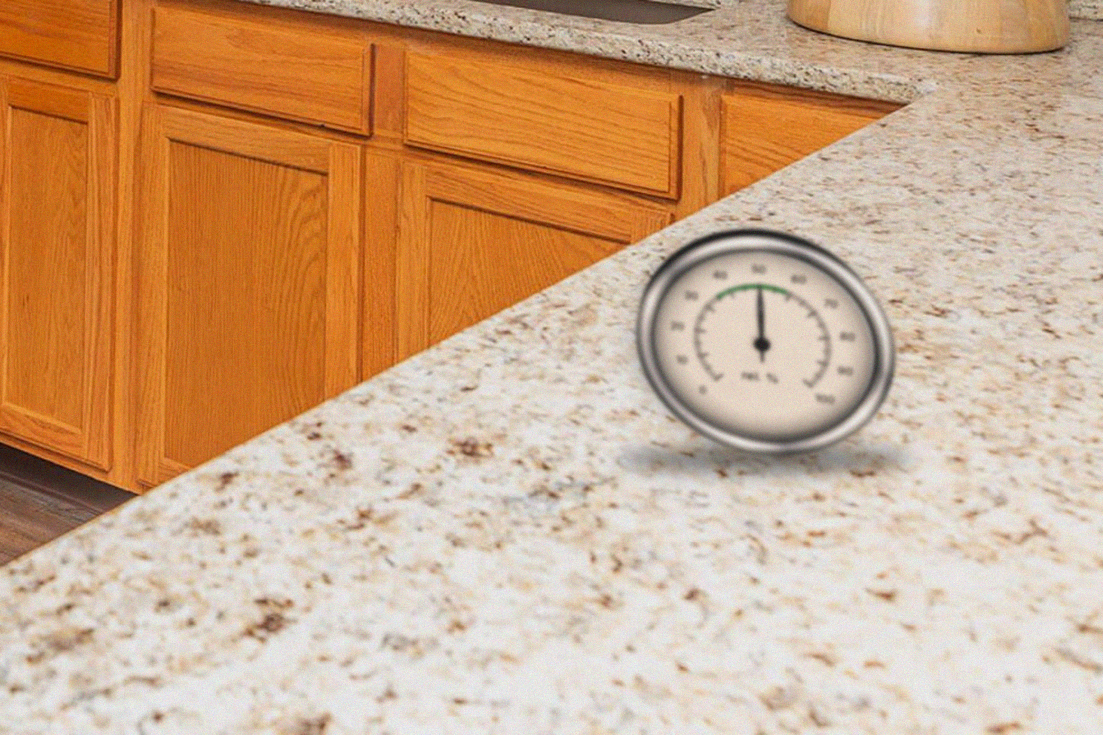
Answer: 50 %
